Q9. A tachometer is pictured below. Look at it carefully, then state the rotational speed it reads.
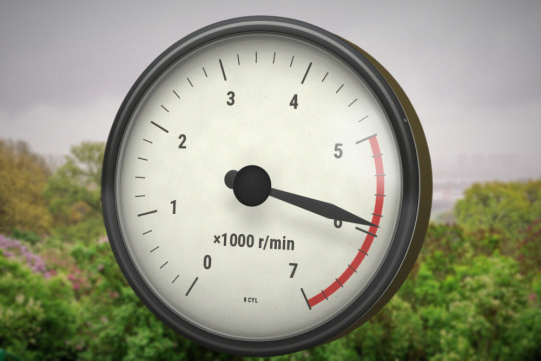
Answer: 5900 rpm
